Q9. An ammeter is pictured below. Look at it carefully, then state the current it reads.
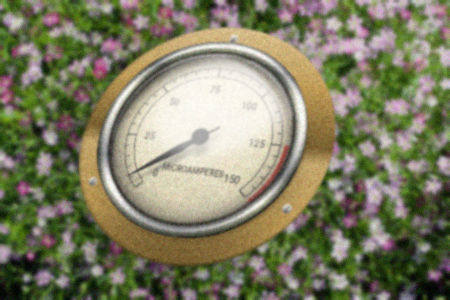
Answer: 5 µA
